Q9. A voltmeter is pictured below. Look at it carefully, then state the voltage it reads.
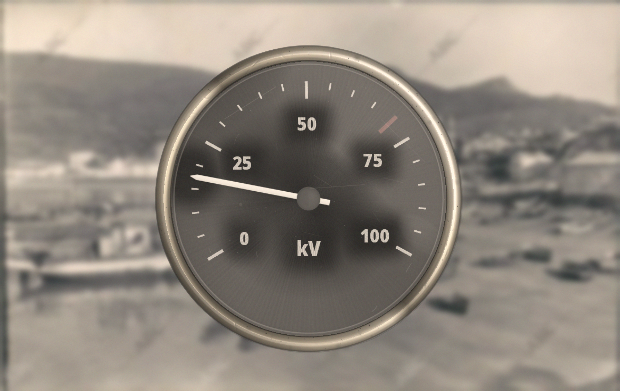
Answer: 17.5 kV
